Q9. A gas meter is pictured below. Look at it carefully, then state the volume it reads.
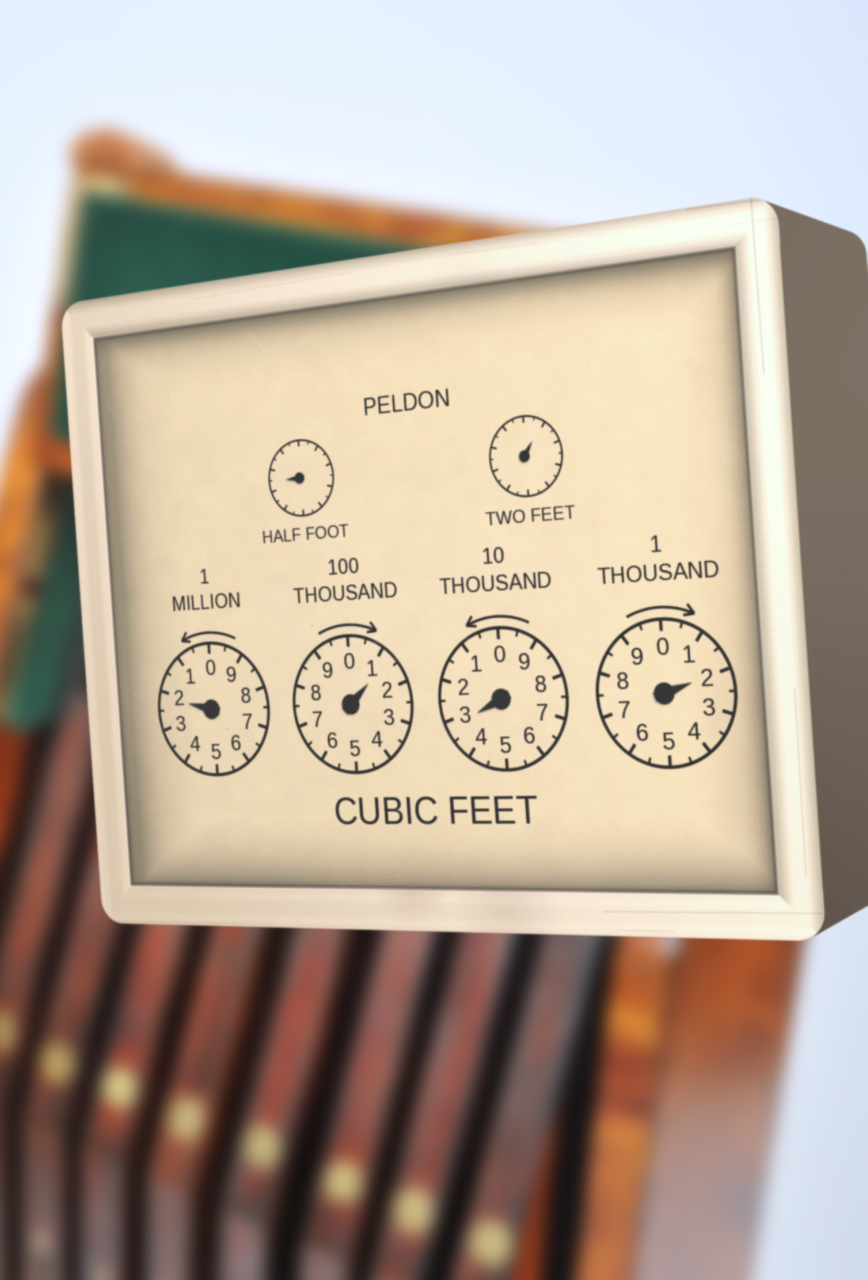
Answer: 213200 ft³
